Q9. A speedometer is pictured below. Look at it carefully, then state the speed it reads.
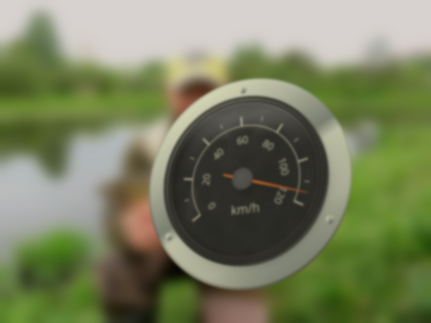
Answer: 115 km/h
